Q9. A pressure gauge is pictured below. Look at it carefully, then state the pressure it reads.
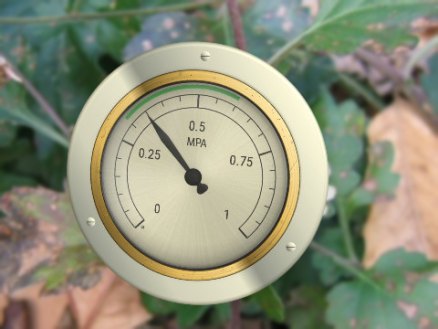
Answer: 0.35 MPa
